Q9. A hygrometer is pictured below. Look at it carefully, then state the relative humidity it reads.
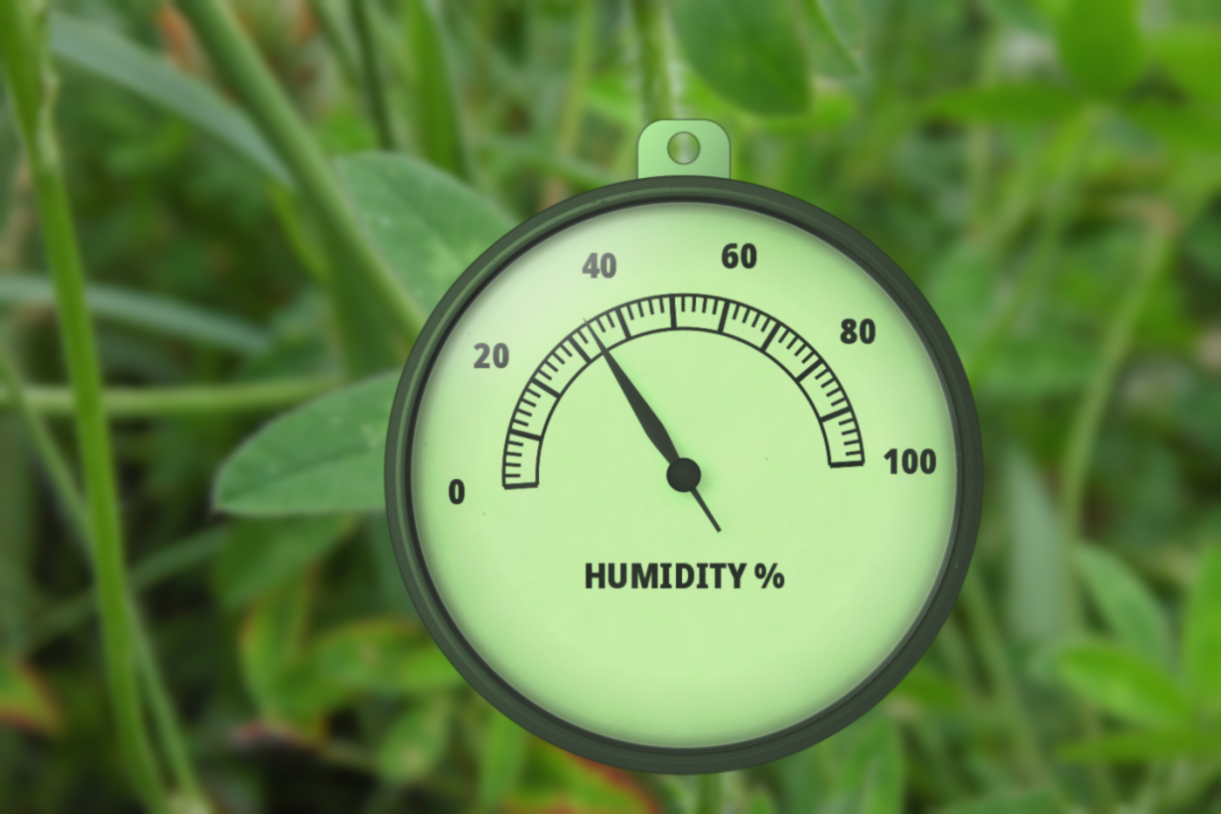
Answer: 34 %
